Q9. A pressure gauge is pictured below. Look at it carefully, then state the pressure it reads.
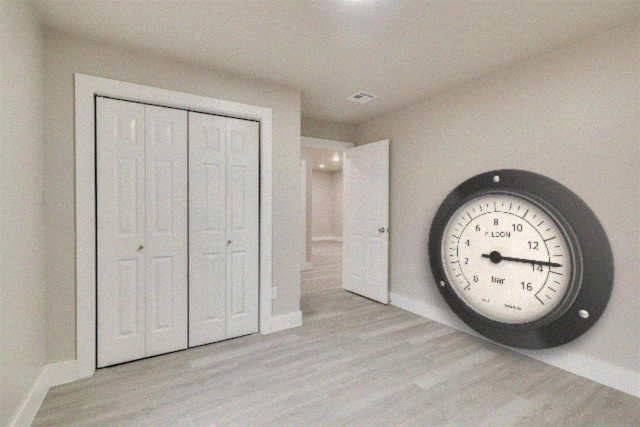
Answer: 13.5 bar
